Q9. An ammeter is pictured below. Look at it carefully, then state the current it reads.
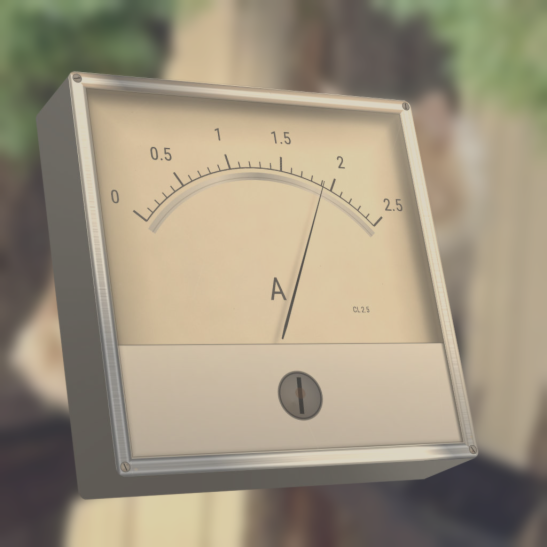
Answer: 1.9 A
